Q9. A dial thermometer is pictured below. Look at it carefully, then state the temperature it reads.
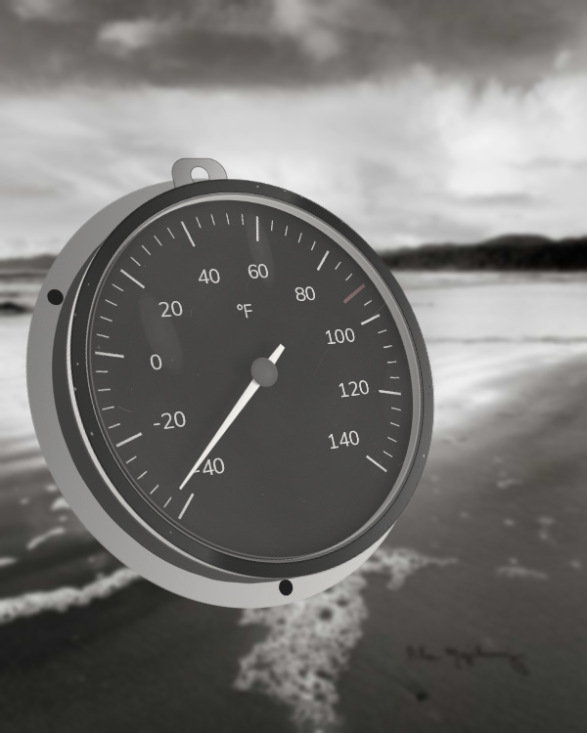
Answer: -36 °F
